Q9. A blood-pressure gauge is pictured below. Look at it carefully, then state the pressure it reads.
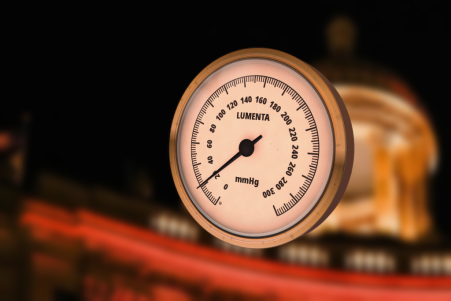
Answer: 20 mmHg
